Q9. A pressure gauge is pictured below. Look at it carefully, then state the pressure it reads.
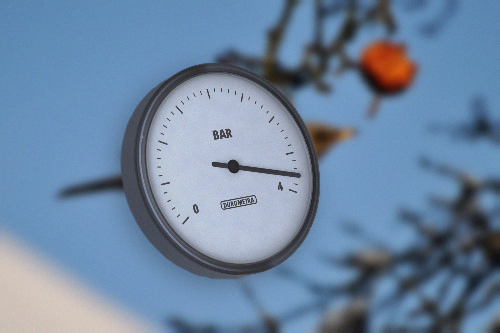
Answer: 3.8 bar
